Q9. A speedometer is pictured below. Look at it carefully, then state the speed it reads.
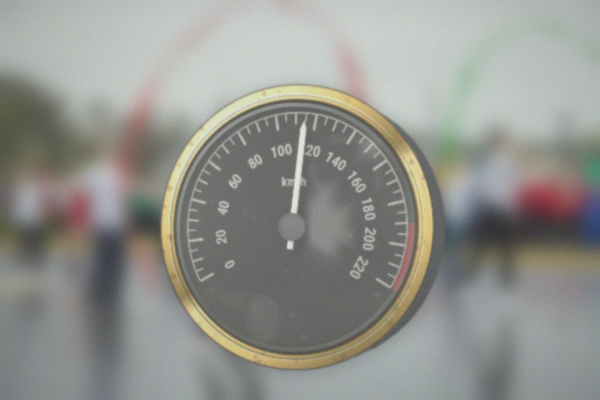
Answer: 115 km/h
